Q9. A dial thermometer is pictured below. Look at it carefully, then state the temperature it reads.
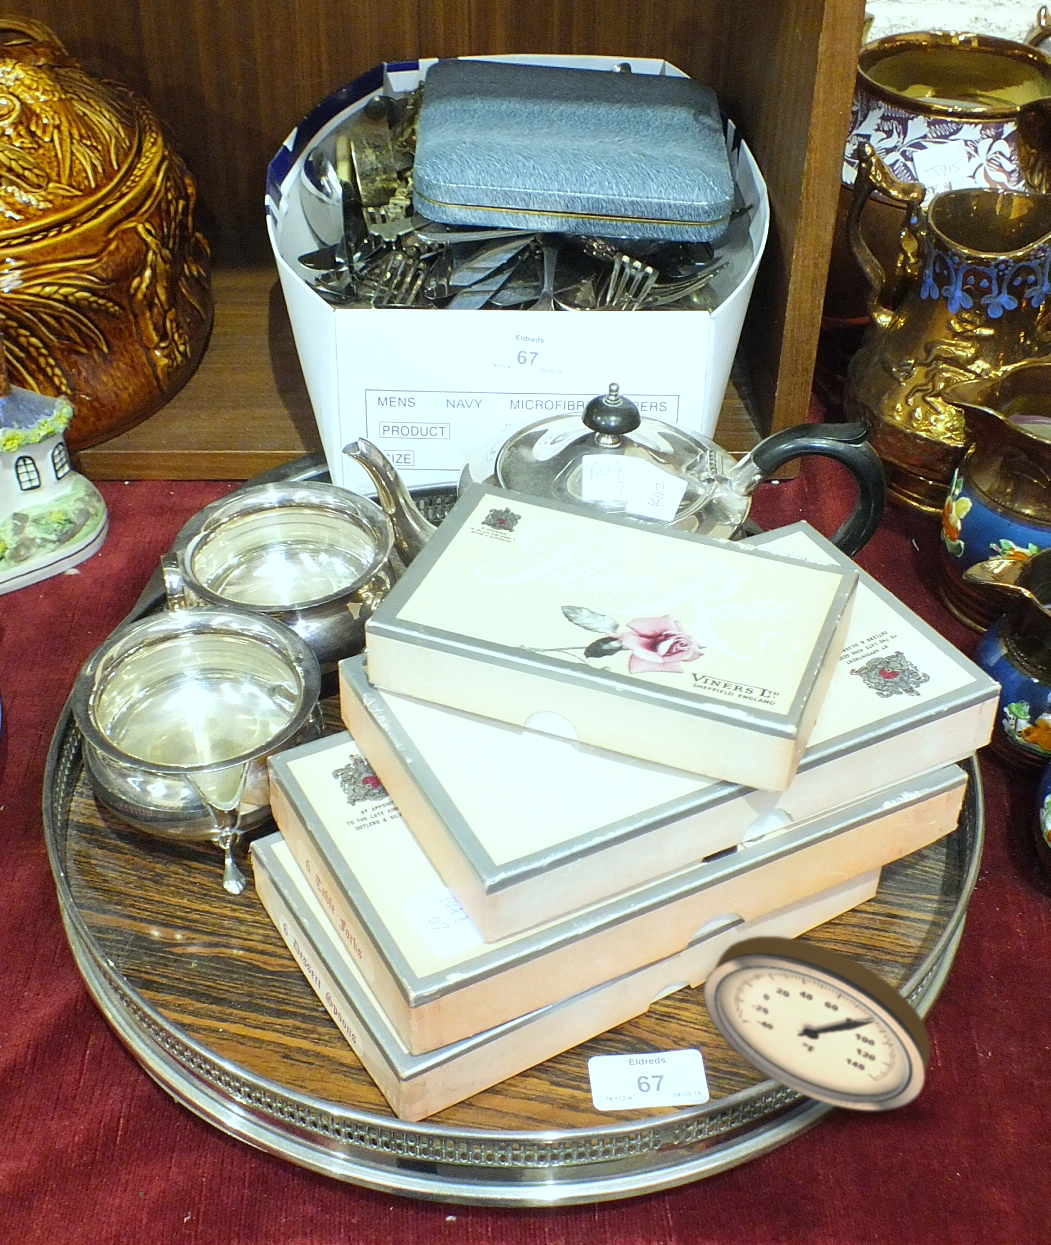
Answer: 80 °F
